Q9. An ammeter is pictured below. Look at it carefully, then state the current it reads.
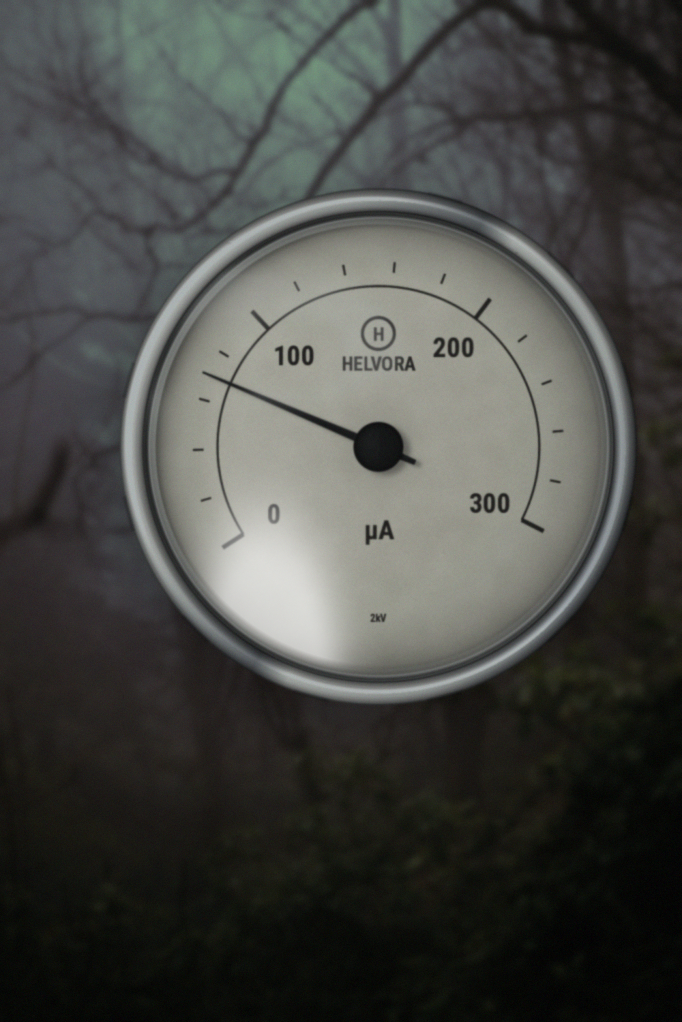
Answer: 70 µA
